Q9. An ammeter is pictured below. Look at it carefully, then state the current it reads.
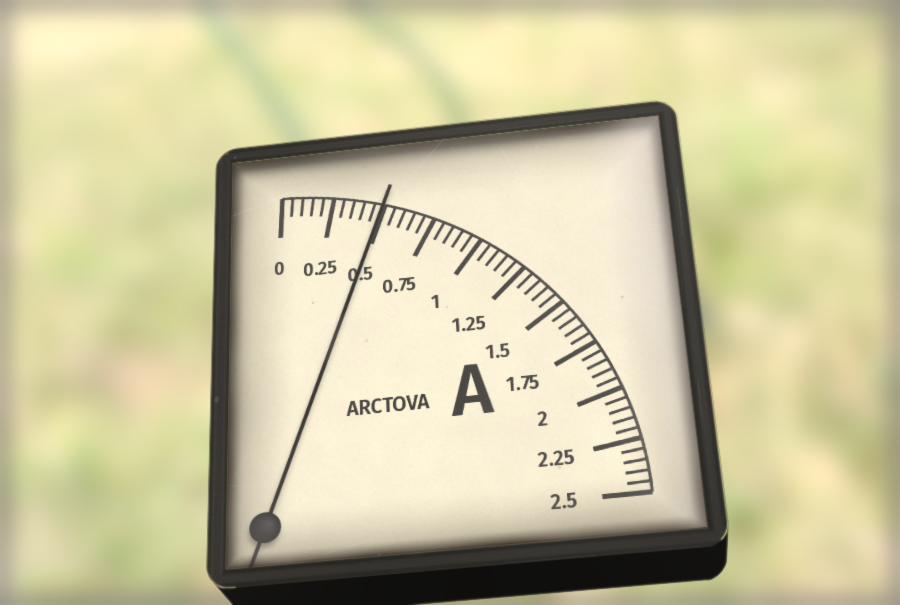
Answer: 0.5 A
